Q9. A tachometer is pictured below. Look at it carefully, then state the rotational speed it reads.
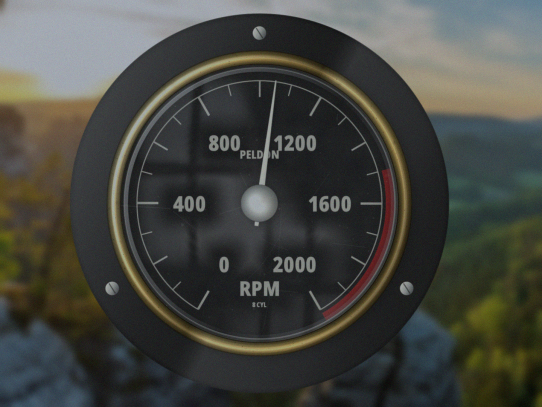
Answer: 1050 rpm
